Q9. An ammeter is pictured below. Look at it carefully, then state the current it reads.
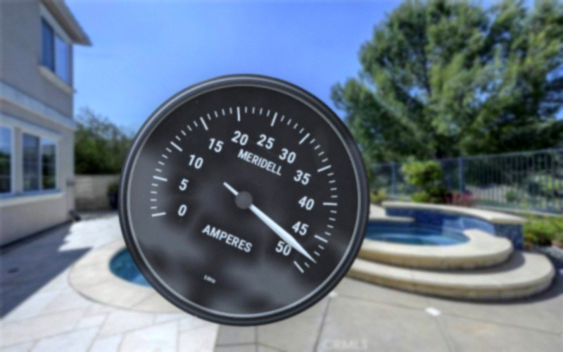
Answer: 48 A
